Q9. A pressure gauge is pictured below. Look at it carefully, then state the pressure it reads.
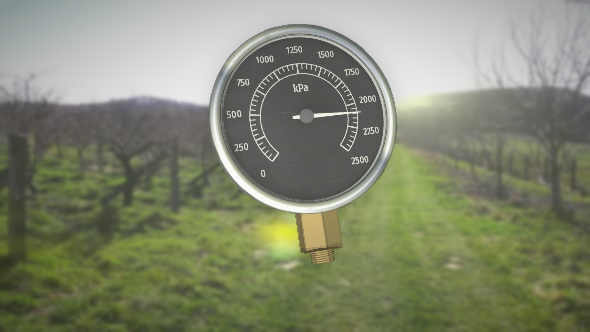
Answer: 2100 kPa
